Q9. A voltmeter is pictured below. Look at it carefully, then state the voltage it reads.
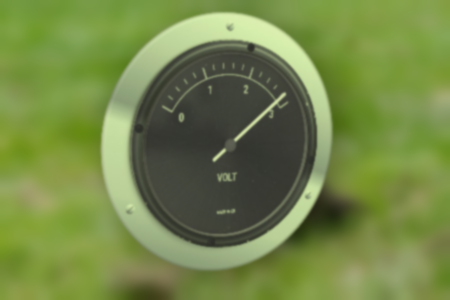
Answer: 2.8 V
